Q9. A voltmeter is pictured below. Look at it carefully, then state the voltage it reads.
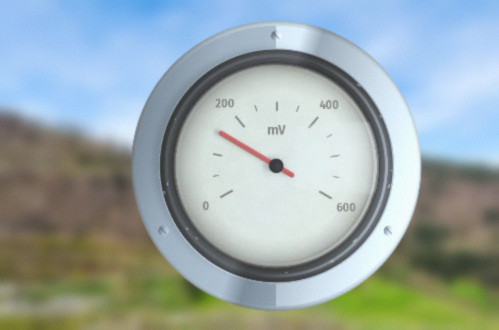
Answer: 150 mV
